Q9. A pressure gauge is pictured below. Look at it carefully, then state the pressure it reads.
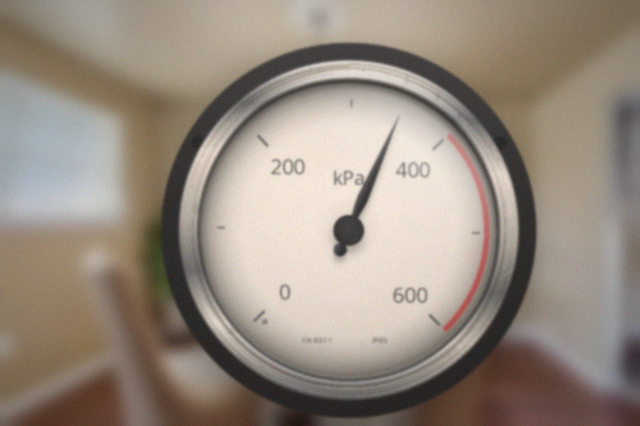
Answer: 350 kPa
